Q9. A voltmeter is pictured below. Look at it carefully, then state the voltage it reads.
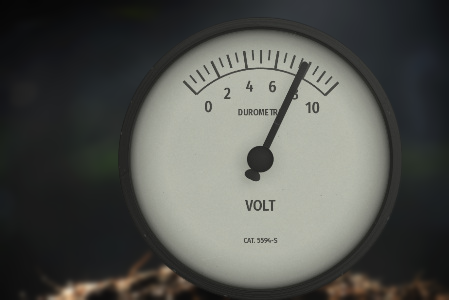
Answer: 7.75 V
